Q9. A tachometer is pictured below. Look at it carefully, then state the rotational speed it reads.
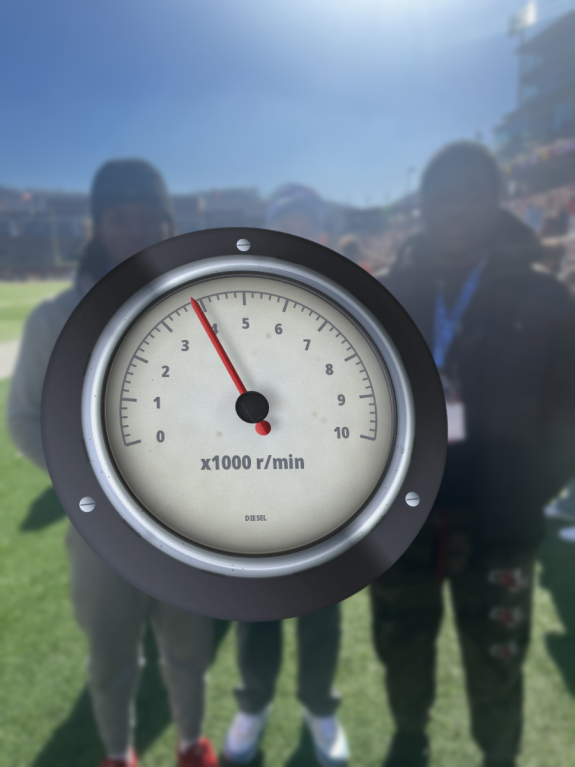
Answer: 3800 rpm
